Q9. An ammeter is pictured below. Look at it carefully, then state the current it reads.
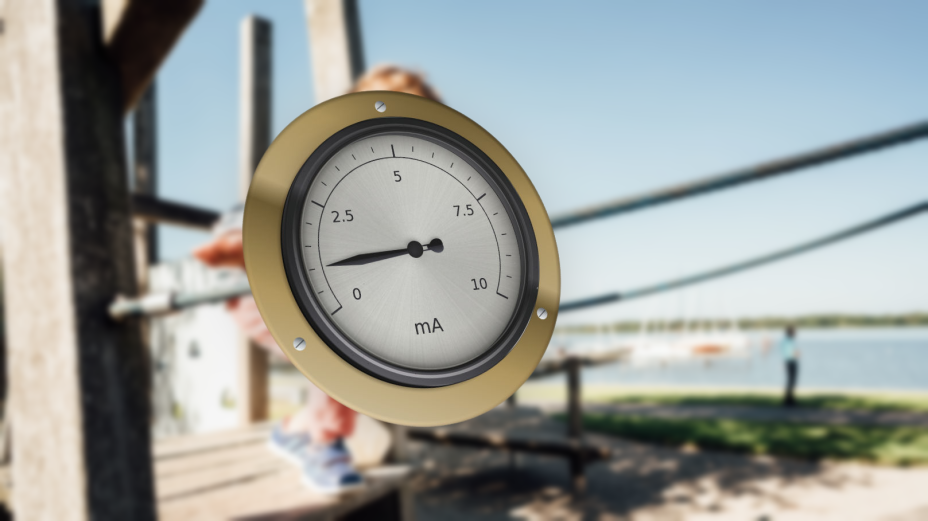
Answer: 1 mA
